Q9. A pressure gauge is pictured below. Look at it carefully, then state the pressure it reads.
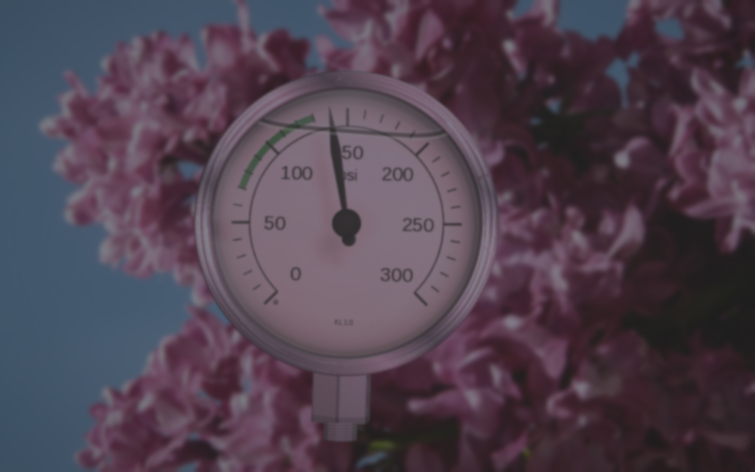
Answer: 140 psi
